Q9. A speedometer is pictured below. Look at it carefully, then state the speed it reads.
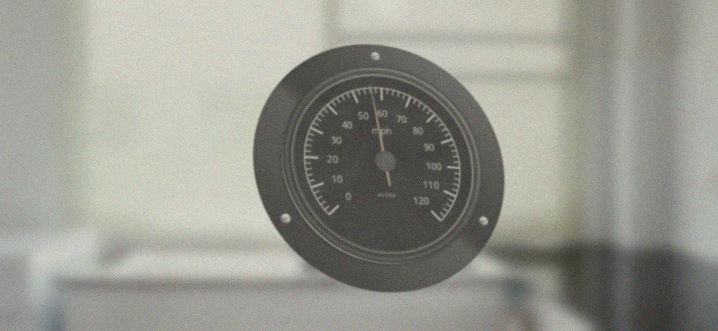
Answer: 56 mph
